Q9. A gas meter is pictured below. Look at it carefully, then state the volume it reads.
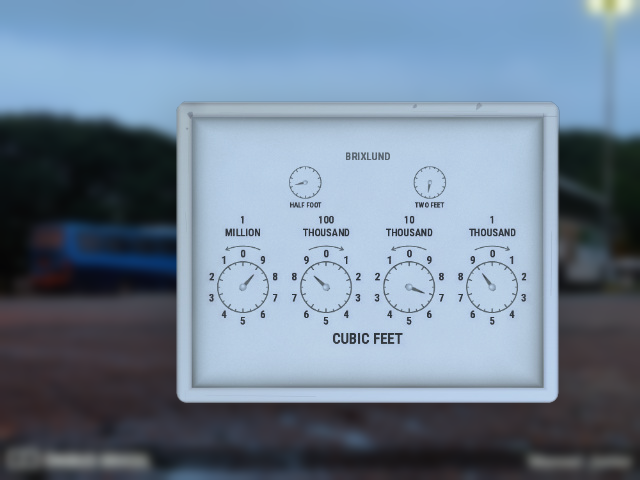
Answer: 886900 ft³
